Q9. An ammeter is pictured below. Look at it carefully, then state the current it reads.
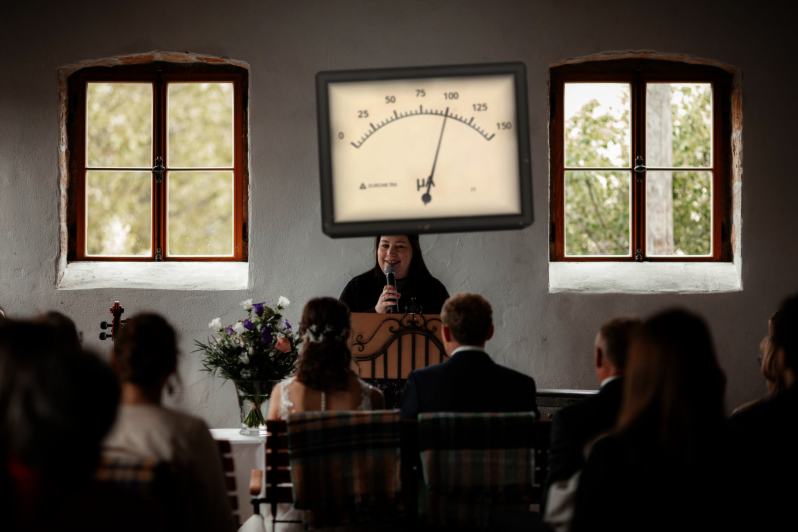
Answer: 100 µA
